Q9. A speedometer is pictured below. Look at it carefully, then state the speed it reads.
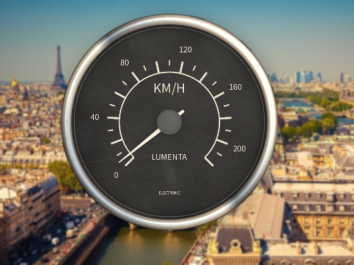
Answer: 5 km/h
